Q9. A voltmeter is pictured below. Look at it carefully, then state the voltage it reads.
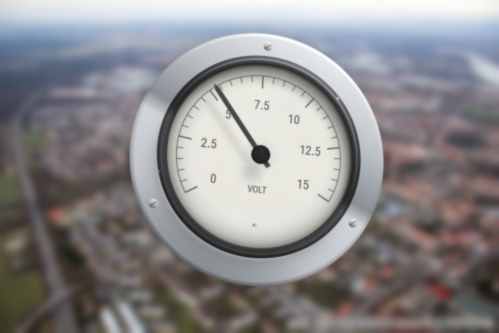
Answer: 5.25 V
